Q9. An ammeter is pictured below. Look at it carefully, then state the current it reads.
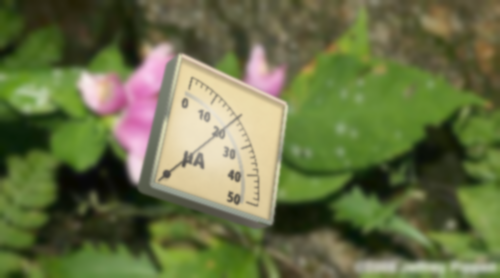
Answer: 20 µA
